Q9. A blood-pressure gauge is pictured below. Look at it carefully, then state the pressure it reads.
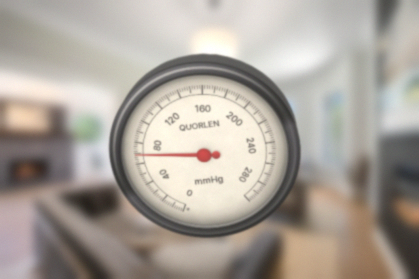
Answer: 70 mmHg
